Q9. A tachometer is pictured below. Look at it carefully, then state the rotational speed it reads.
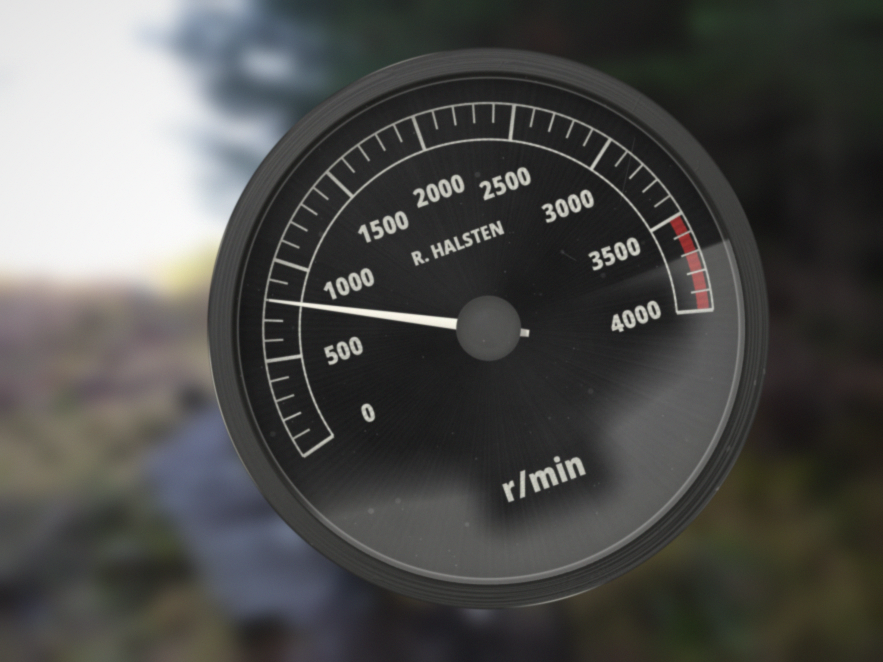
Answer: 800 rpm
